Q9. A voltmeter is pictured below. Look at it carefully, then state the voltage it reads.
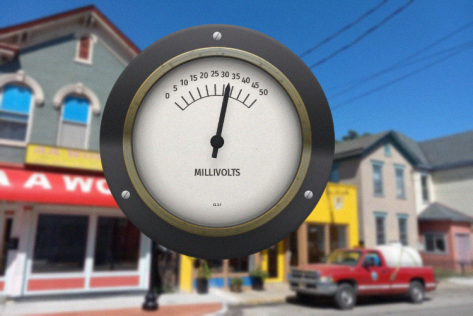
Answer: 32.5 mV
